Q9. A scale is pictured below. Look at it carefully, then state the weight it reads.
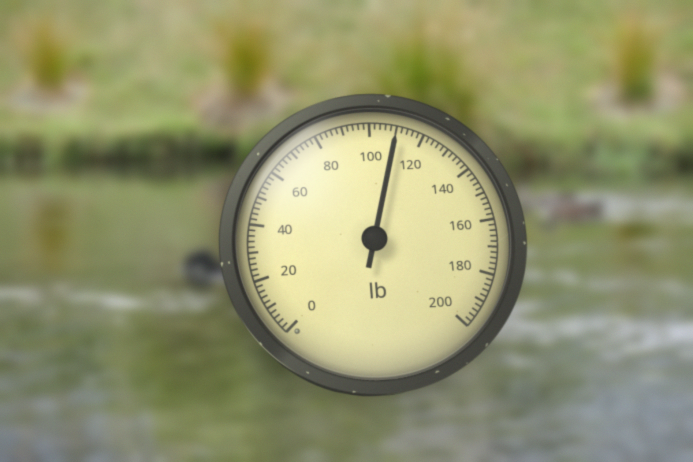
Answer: 110 lb
